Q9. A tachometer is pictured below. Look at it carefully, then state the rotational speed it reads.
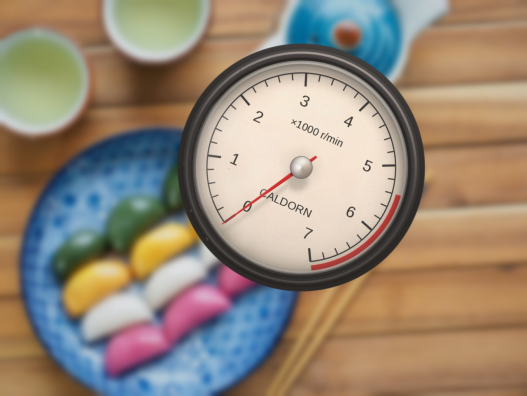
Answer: 0 rpm
